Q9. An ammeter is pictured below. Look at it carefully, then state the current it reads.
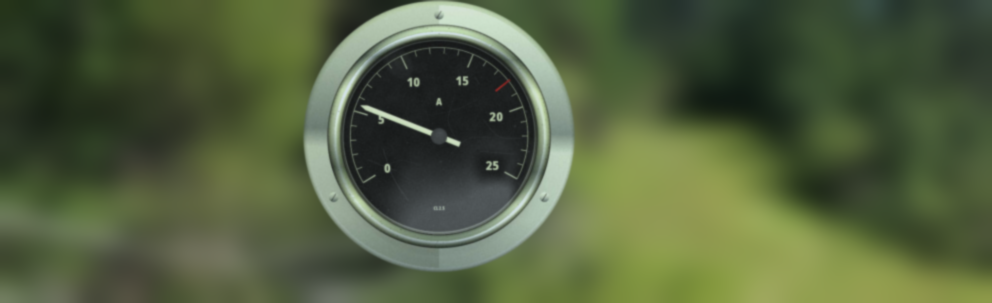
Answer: 5.5 A
